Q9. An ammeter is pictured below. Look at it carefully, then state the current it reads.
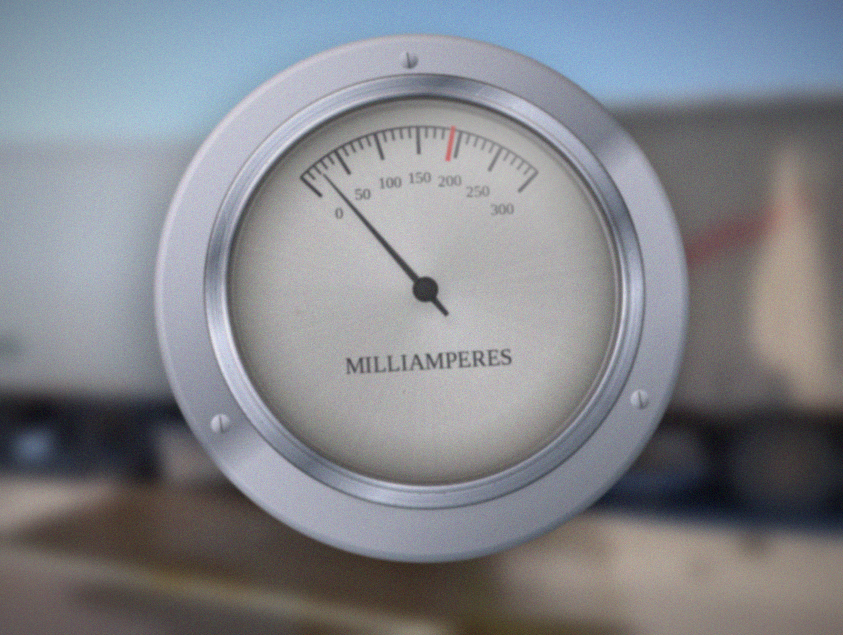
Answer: 20 mA
